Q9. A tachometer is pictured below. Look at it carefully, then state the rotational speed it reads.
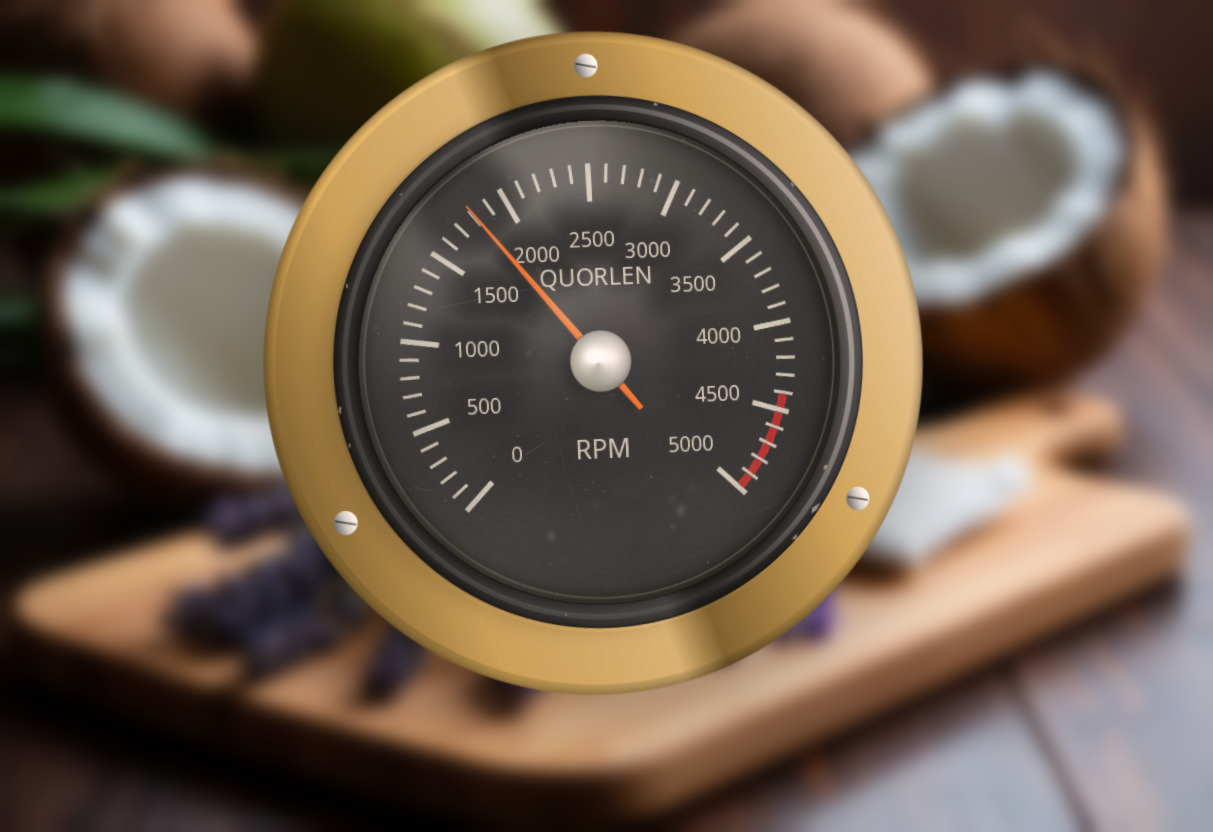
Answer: 1800 rpm
